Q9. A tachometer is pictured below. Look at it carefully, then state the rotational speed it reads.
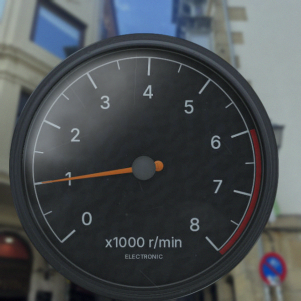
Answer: 1000 rpm
